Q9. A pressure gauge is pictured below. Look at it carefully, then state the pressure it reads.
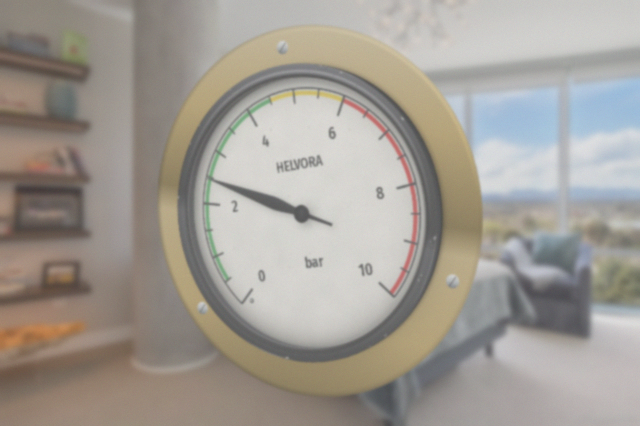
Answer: 2.5 bar
